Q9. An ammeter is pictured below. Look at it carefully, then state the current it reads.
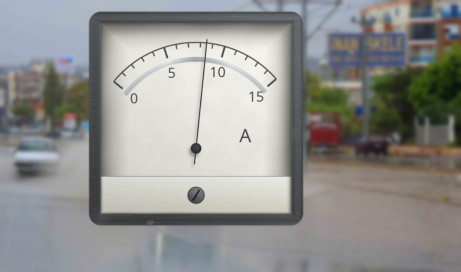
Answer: 8.5 A
